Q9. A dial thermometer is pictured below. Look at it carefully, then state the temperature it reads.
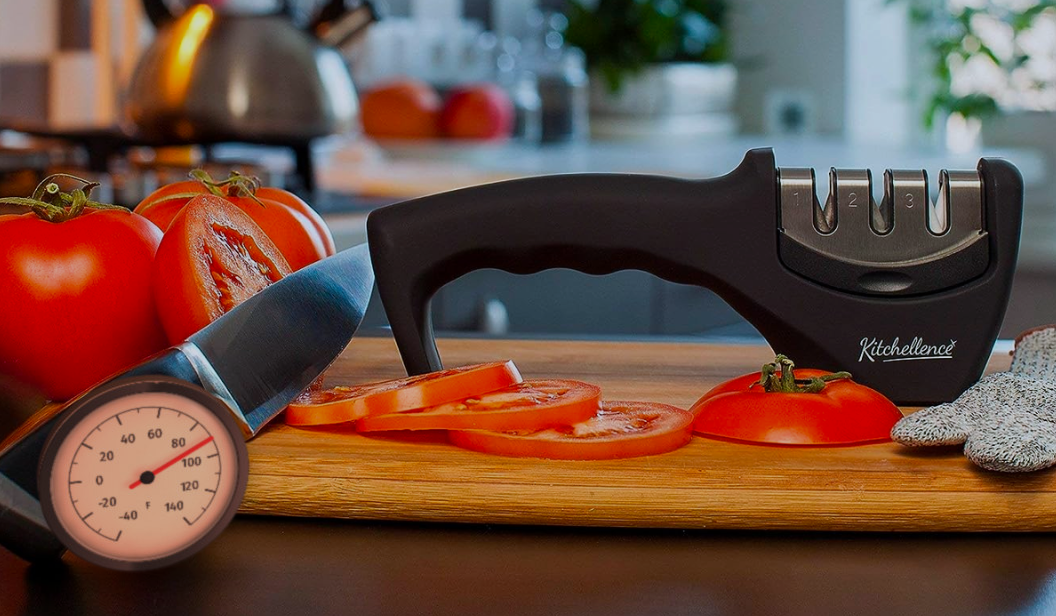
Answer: 90 °F
